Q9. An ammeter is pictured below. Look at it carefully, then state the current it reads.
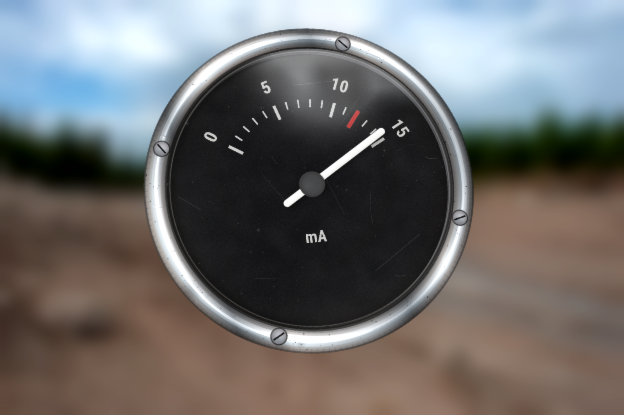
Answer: 14.5 mA
